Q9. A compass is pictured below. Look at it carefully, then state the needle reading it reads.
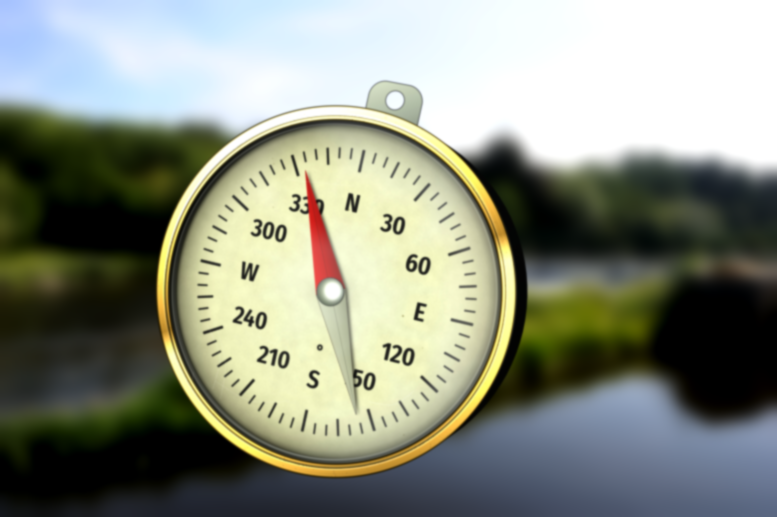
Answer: 335 °
